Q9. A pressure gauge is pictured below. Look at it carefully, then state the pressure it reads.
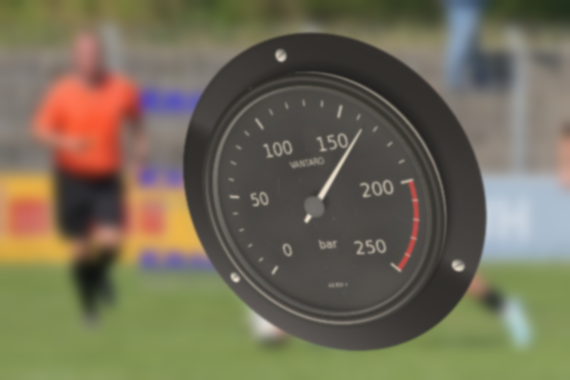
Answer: 165 bar
